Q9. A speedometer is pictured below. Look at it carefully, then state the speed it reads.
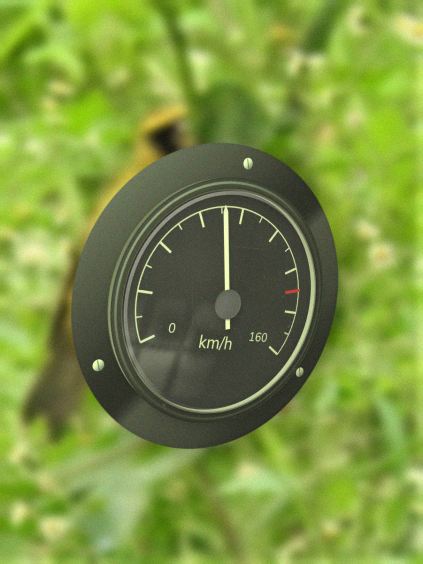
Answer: 70 km/h
